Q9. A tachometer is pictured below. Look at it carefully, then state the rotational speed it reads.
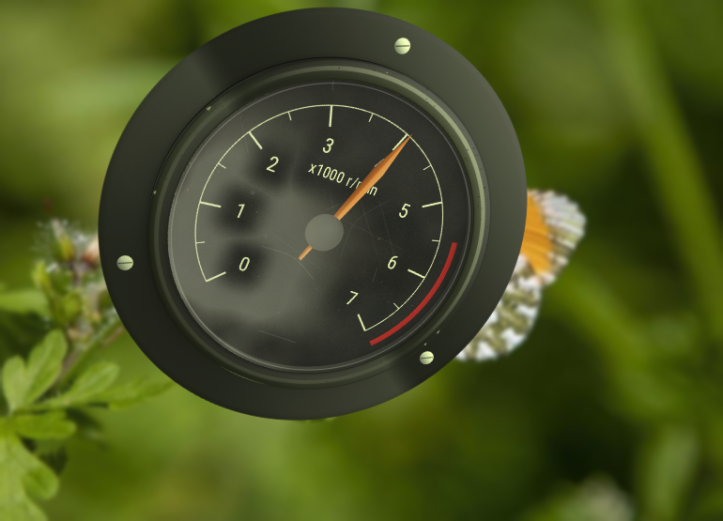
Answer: 4000 rpm
